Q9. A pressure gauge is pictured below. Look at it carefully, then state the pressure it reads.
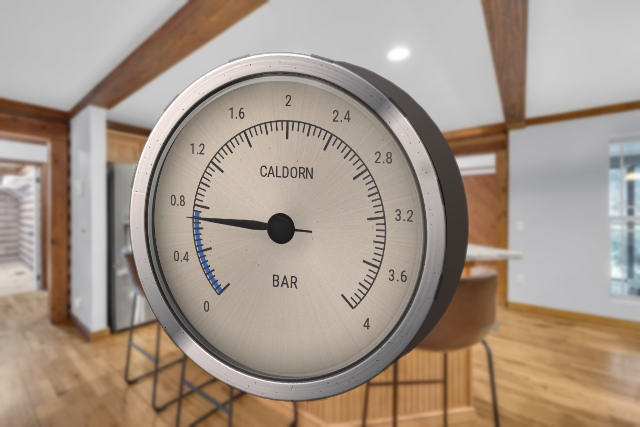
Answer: 0.7 bar
